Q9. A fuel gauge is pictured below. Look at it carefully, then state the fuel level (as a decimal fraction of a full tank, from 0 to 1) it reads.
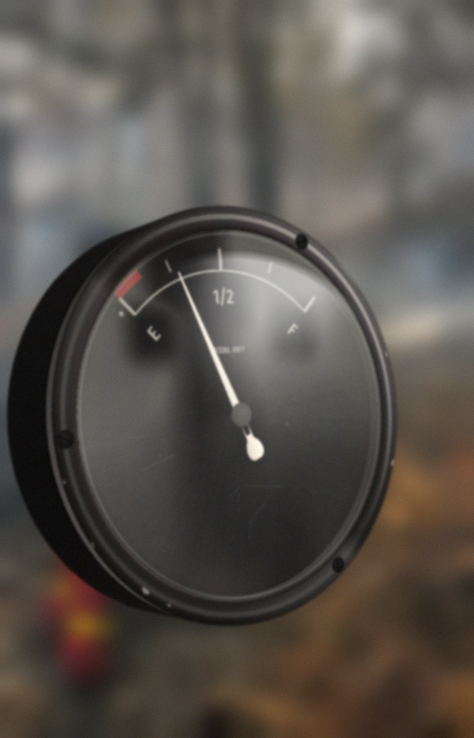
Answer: 0.25
